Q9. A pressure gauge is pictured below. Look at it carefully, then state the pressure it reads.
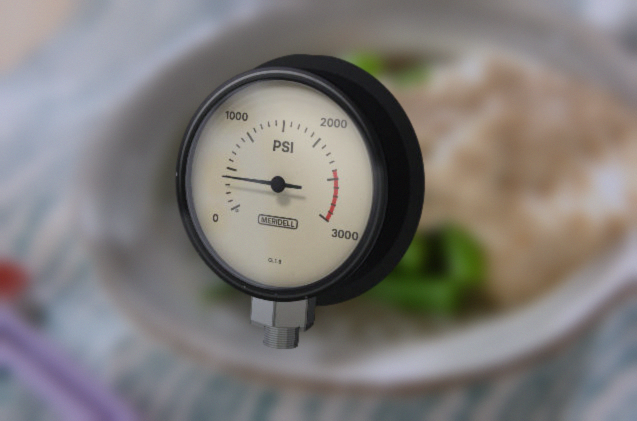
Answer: 400 psi
